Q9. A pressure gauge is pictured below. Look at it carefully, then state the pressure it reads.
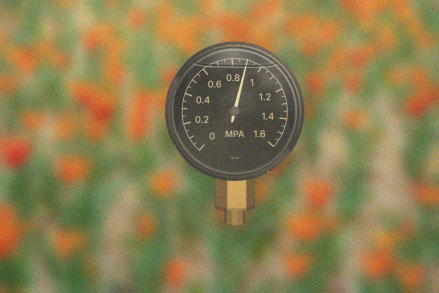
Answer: 0.9 MPa
